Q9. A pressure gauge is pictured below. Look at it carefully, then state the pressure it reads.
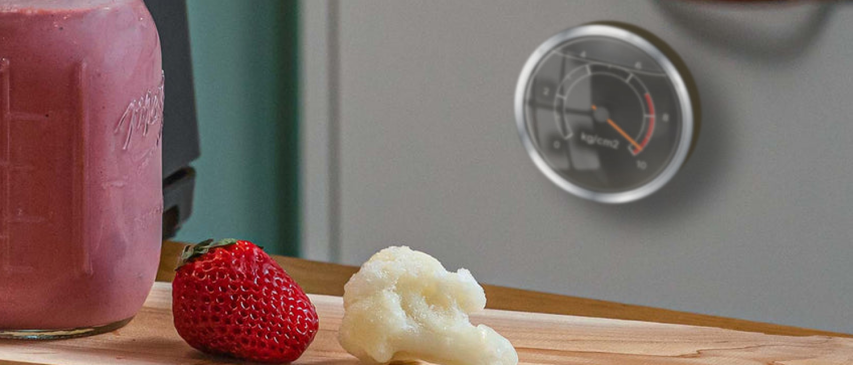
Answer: 9.5 kg/cm²
